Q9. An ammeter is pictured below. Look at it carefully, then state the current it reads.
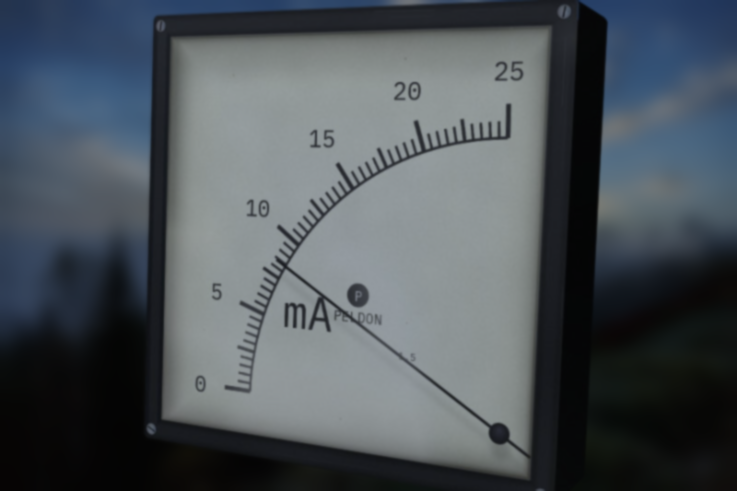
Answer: 8.5 mA
